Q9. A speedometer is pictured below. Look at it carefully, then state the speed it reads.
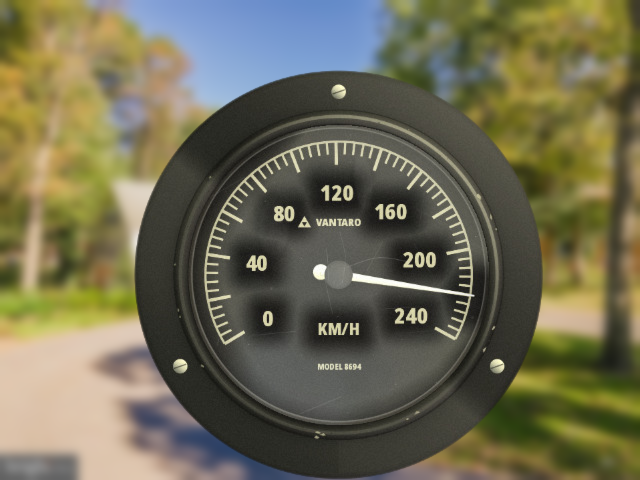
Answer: 220 km/h
